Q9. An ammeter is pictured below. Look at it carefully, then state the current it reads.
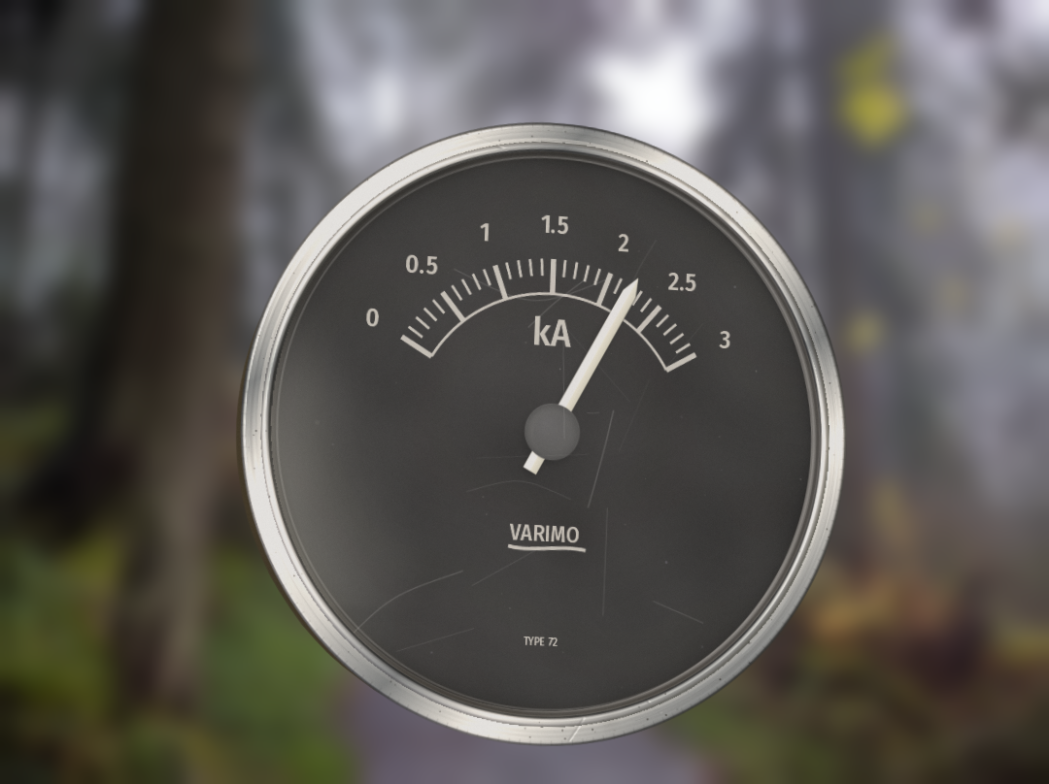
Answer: 2.2 kA
